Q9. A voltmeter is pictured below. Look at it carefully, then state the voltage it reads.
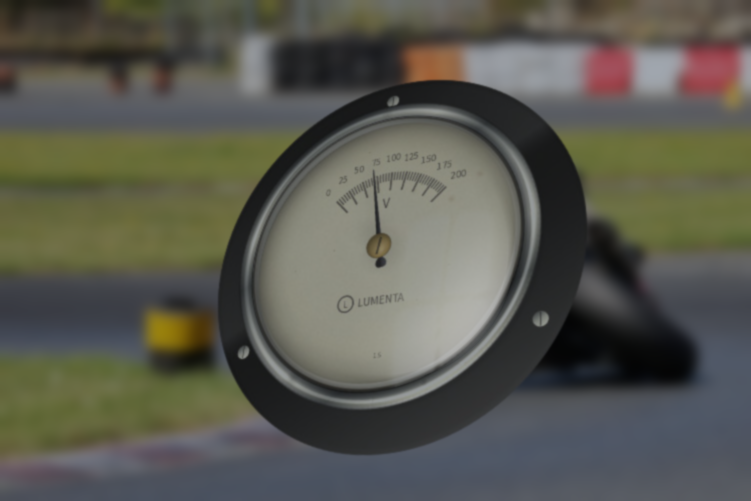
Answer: 75 V
